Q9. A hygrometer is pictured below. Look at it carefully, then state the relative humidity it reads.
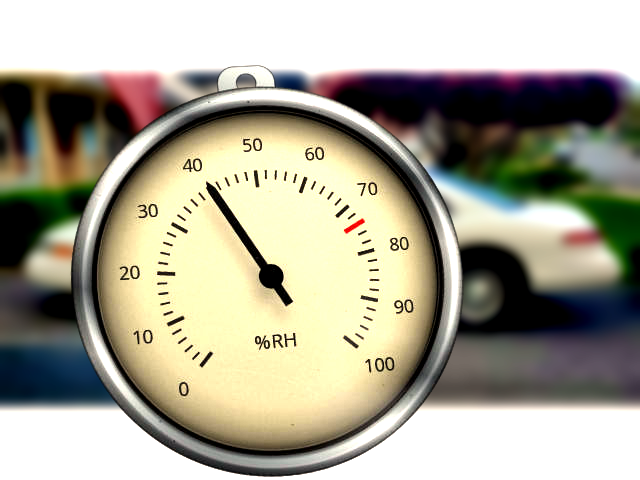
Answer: 40 %
